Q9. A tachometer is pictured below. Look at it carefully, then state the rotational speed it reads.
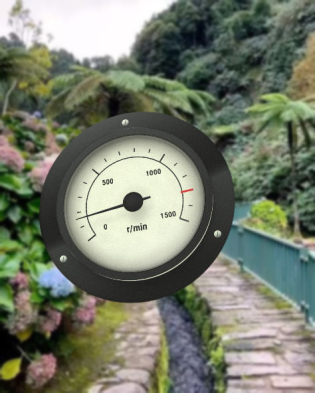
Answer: 150 rpm
